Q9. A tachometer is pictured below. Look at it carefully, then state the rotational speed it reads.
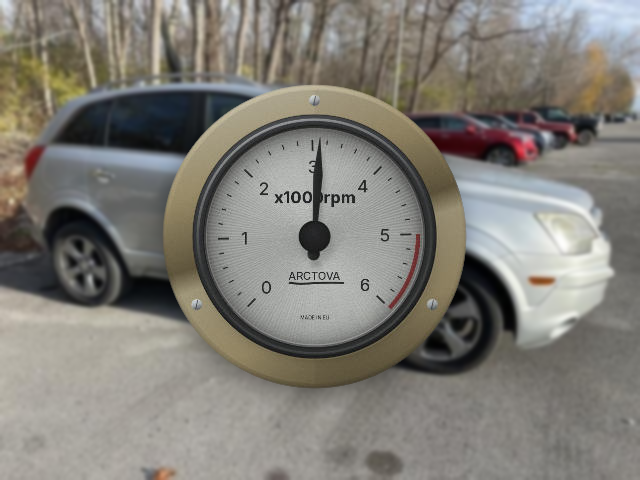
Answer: 3100 rpm
